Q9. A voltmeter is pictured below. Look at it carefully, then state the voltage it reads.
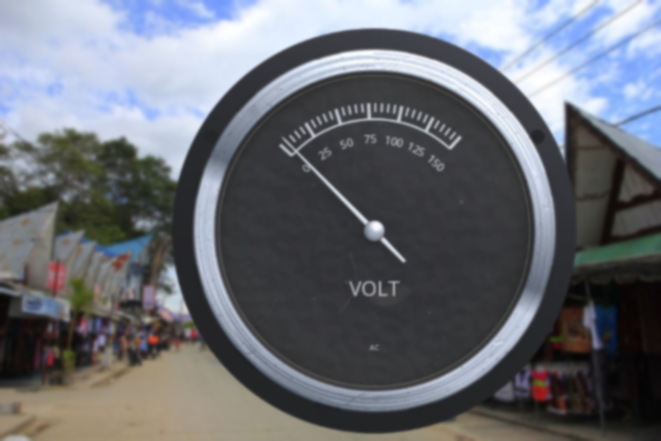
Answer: 5 V
